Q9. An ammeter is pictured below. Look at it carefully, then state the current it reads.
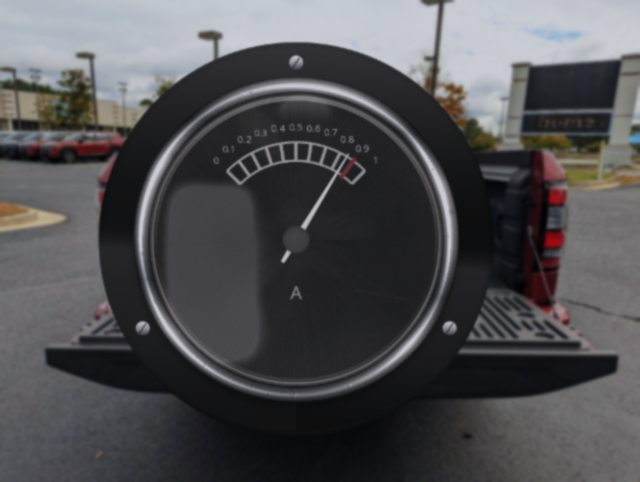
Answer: 0.85 A
